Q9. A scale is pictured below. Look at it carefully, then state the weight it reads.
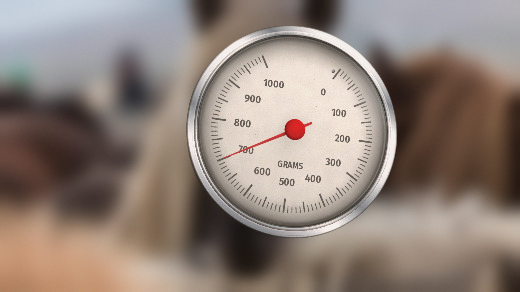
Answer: 700 g
